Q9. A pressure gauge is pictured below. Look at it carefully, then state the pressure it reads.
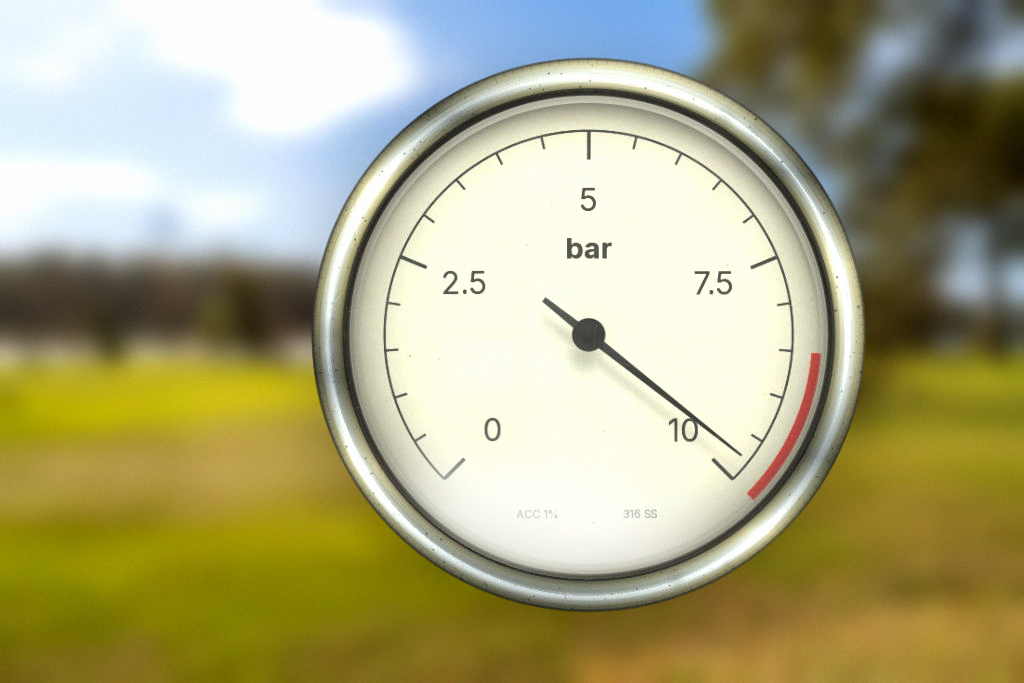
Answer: 9.75 bar
